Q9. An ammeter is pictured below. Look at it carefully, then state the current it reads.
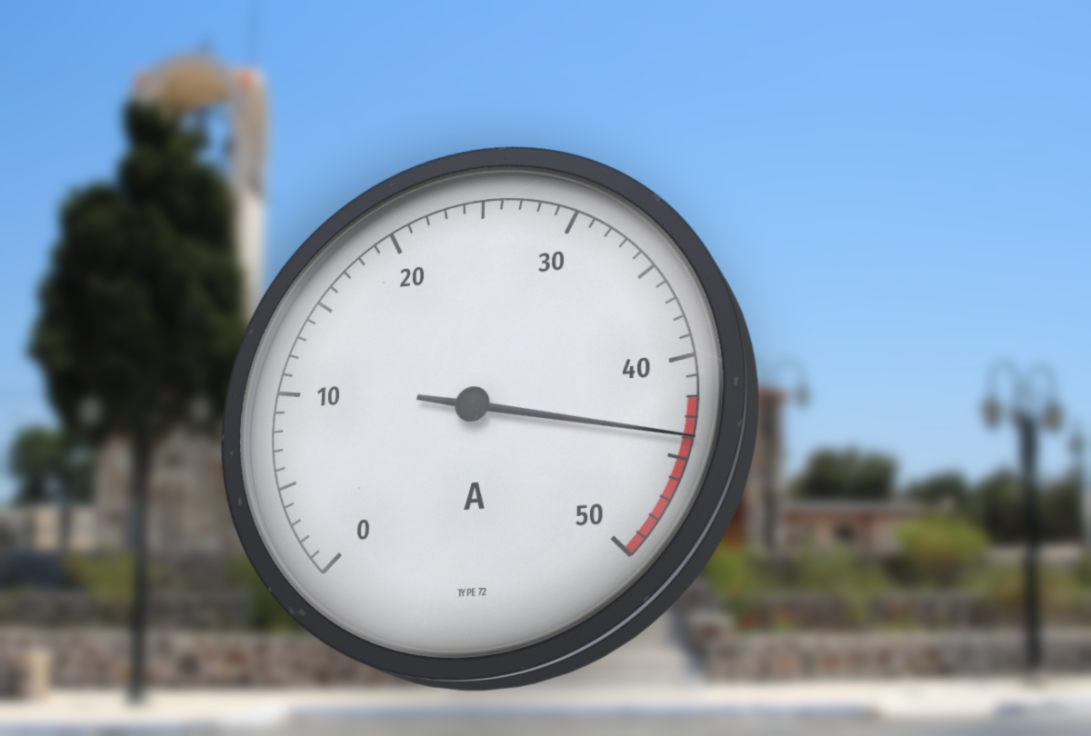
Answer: 44 A
